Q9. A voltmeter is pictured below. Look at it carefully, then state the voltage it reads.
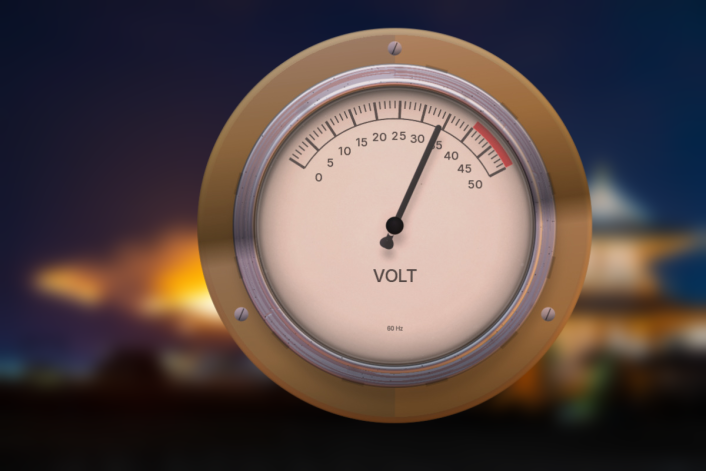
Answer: 34 V
